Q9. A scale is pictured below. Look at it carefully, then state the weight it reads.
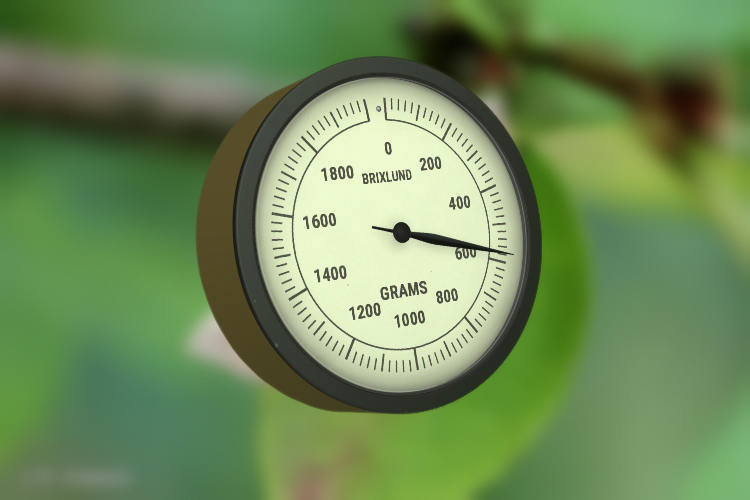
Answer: 580 g
